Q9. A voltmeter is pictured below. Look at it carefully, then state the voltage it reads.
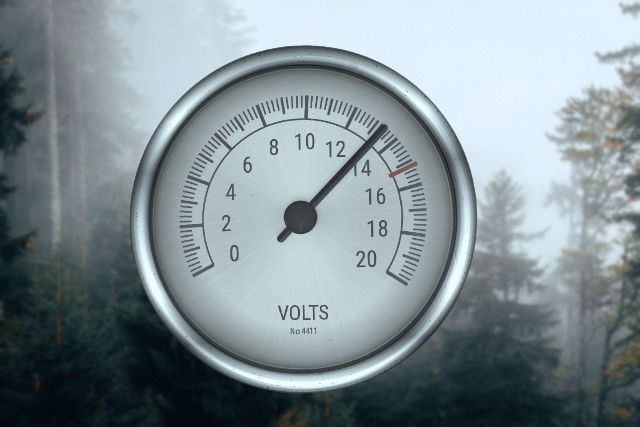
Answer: 13.4 V
